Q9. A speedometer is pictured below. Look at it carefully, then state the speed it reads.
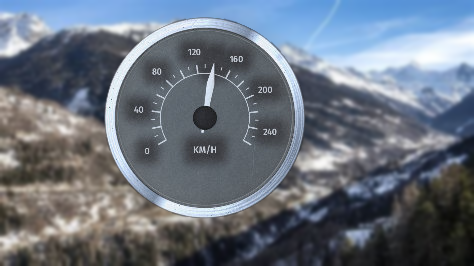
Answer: 140 km/h
